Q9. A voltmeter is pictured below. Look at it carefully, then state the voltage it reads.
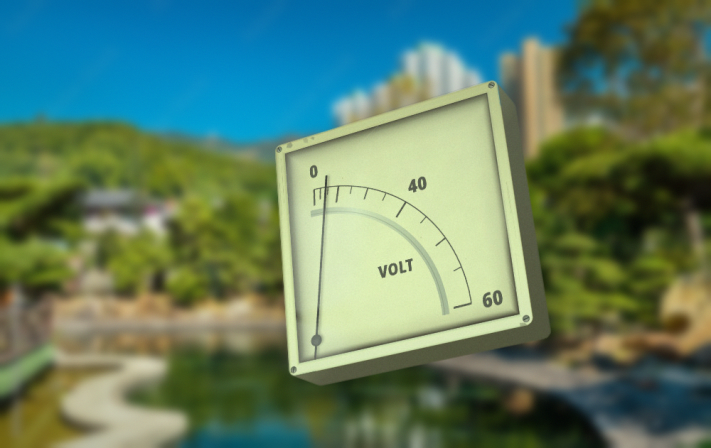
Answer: 15 V
